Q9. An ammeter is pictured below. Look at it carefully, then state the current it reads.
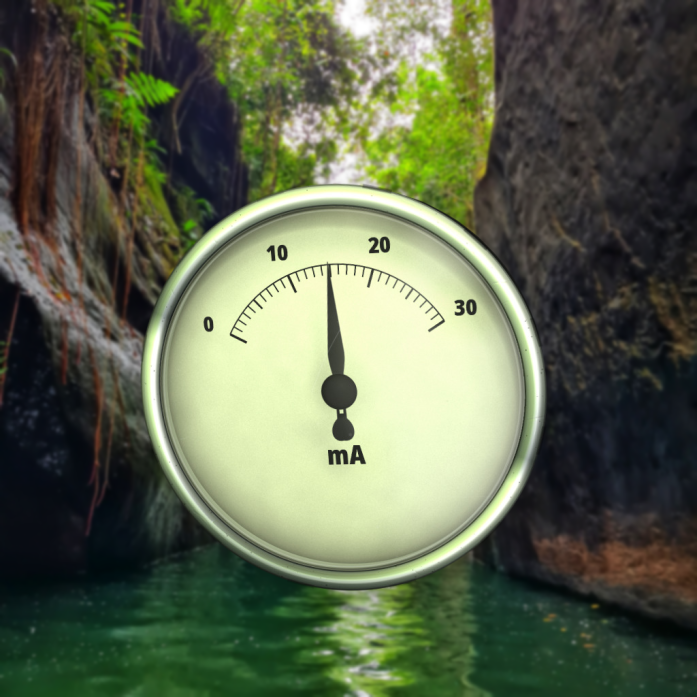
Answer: 15 mA
